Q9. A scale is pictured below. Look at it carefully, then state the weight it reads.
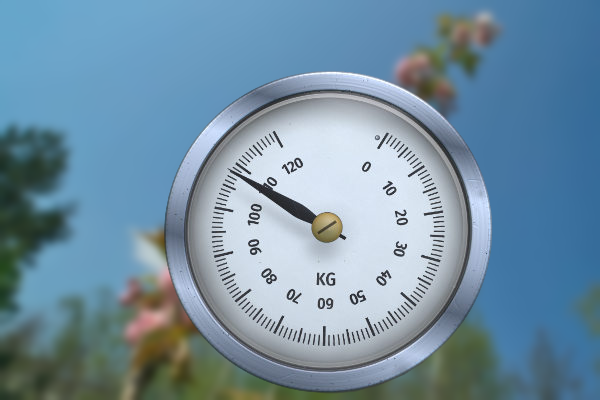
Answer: 108 kg
